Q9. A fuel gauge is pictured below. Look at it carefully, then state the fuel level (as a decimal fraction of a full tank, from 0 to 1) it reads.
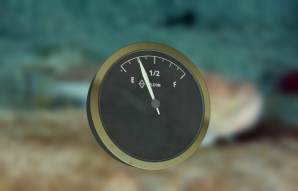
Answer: 0.25
